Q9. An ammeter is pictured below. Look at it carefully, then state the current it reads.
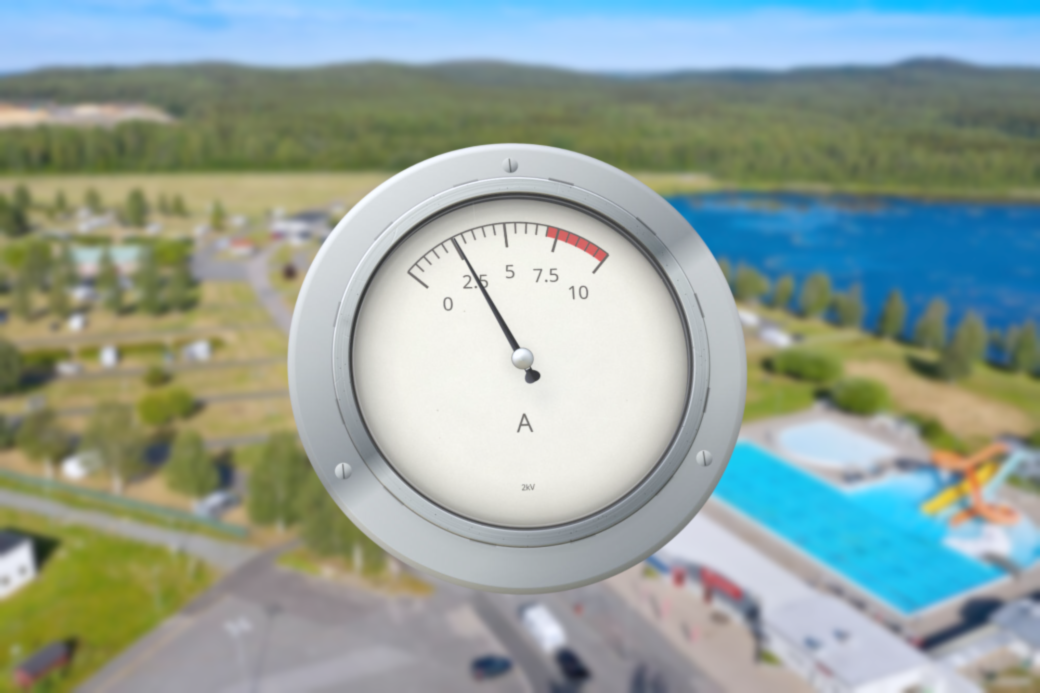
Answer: 2.5 A
